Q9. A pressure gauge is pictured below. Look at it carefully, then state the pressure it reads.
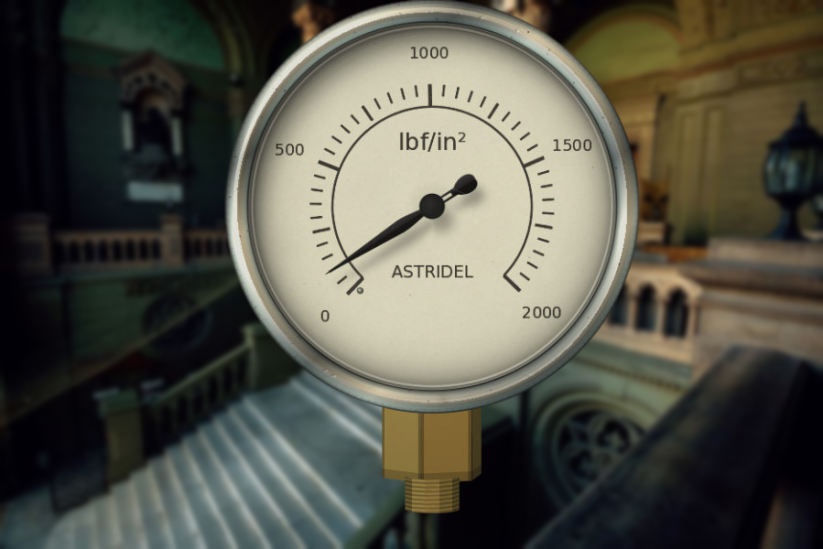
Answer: 100 psi
